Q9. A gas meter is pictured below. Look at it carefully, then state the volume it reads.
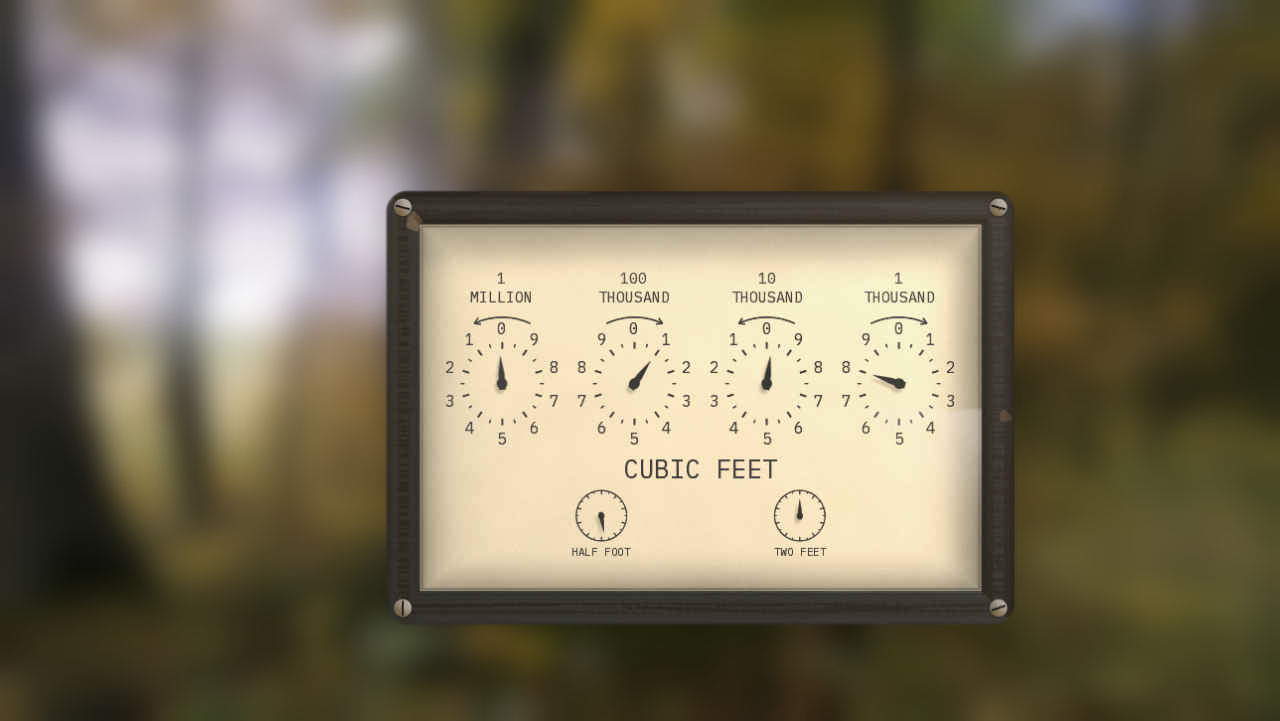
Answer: 9800 ft³
